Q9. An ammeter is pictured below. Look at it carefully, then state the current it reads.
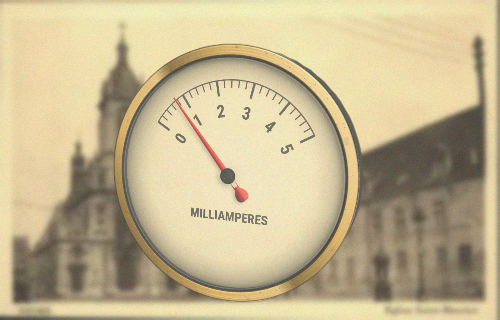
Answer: 0.8 mA
